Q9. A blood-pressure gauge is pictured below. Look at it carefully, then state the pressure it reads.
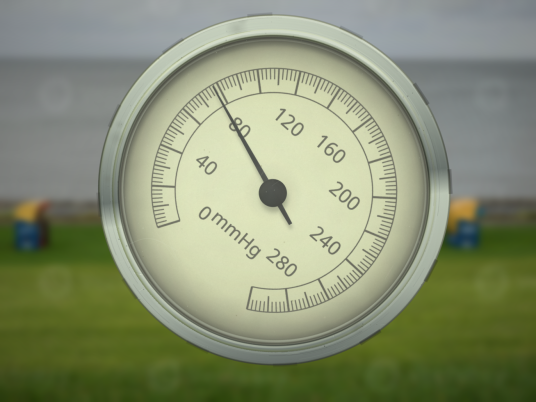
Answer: 78 mmHg
